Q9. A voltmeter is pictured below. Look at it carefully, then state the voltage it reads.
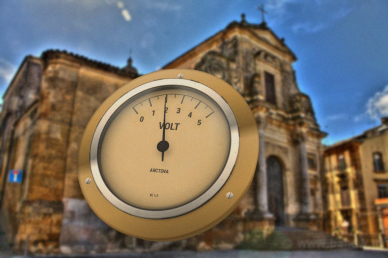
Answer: 2 V
